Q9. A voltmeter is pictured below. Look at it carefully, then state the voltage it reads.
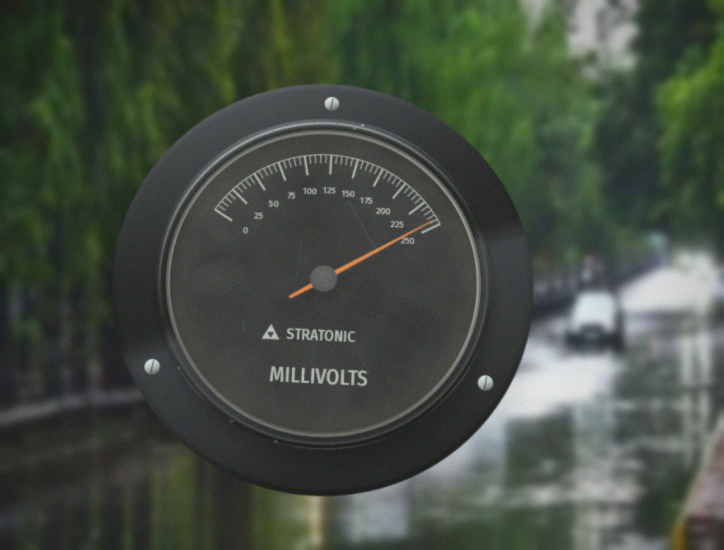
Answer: 245 mV
